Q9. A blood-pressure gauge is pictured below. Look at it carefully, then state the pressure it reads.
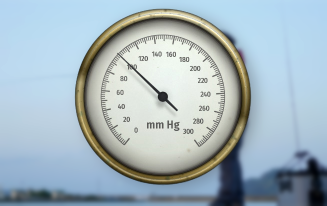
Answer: 100 mmHg
